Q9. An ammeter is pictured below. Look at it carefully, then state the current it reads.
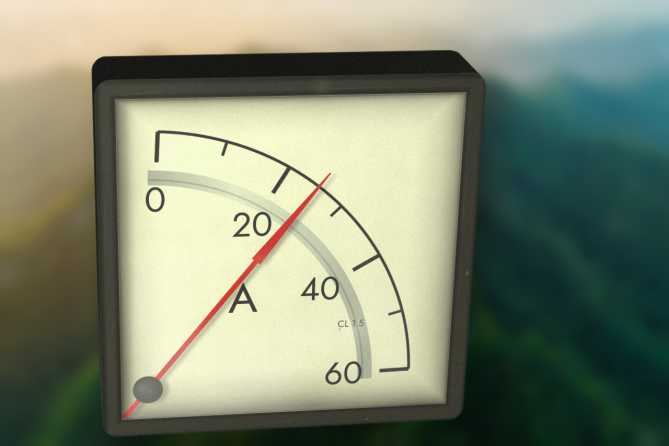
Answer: 25 A
